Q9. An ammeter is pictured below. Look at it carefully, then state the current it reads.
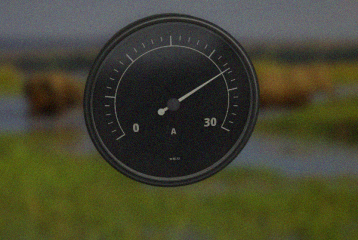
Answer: 22.5 A
